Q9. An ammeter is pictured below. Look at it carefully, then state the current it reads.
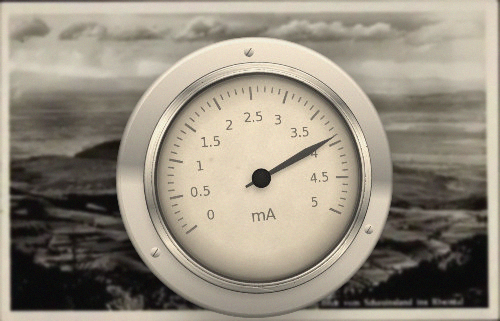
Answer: 3.9 mA
